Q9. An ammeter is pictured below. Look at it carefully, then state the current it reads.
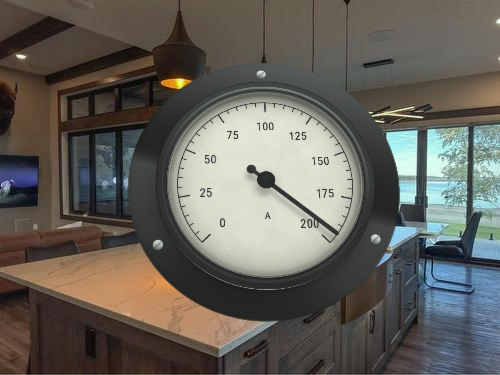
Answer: 195 A
